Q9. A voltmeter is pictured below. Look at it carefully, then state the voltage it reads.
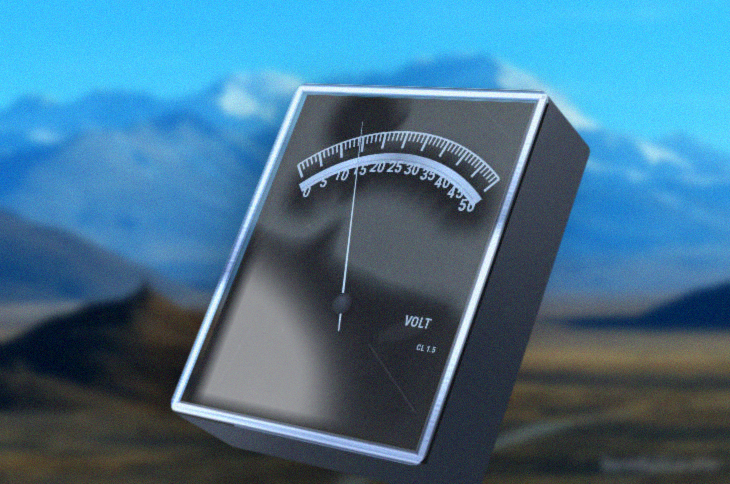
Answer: 15 V
